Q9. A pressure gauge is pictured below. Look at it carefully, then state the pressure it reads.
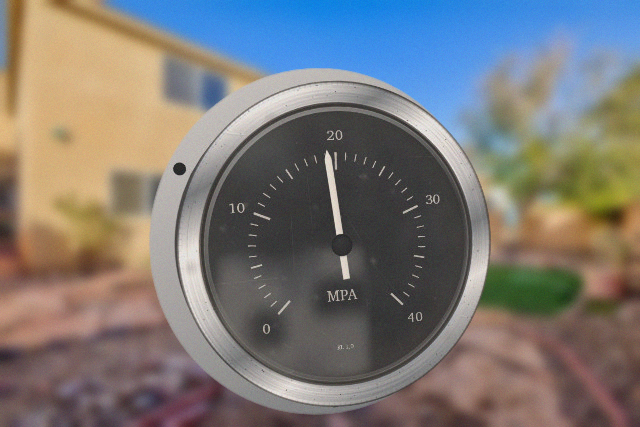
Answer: 19 MPa
